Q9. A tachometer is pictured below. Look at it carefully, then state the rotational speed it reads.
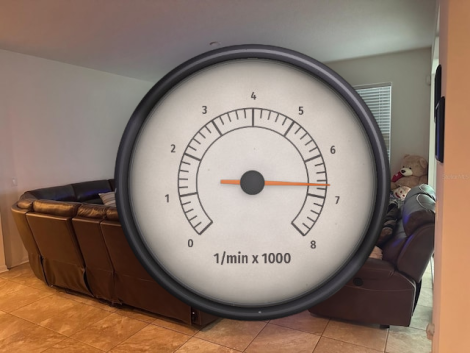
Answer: 6700 rpm
